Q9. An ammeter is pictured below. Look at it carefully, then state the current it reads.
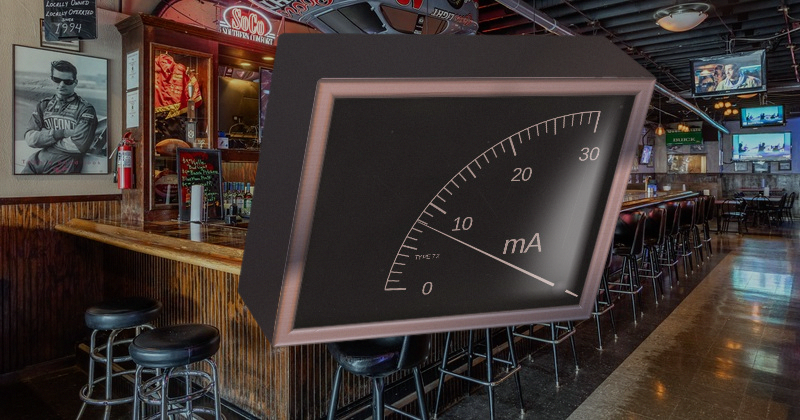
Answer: 8 mA
